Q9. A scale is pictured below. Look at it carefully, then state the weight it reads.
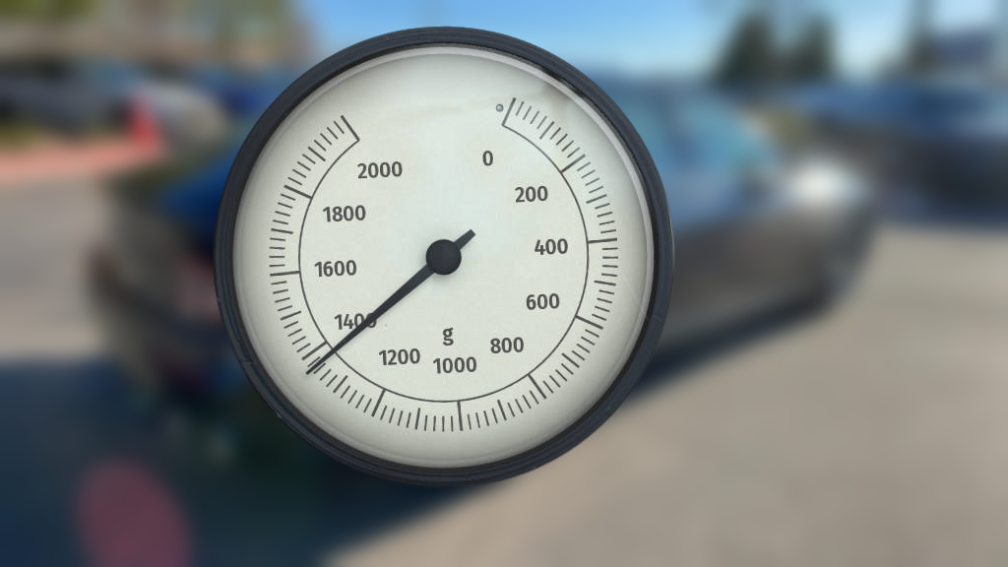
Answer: 1370 g
